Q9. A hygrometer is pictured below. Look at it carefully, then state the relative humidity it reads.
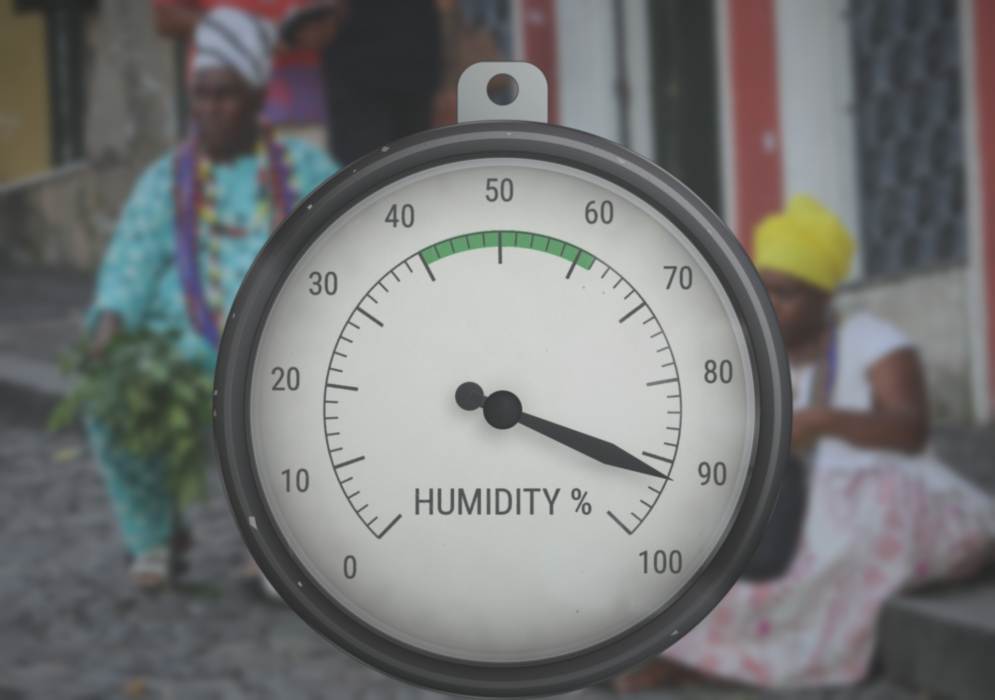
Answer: 92 %
